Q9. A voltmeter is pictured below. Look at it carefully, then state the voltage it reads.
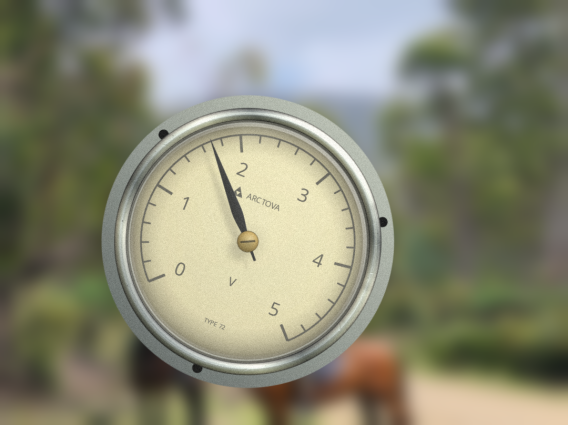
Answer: 1.7 V
